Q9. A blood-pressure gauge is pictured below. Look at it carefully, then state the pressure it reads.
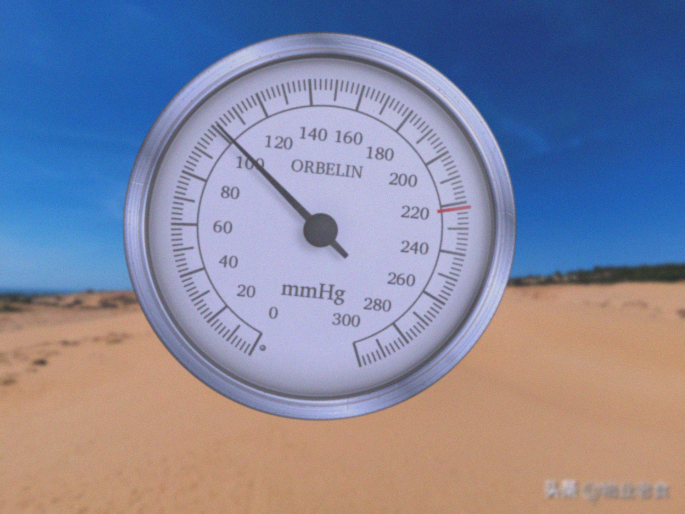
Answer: 102 mmHg
